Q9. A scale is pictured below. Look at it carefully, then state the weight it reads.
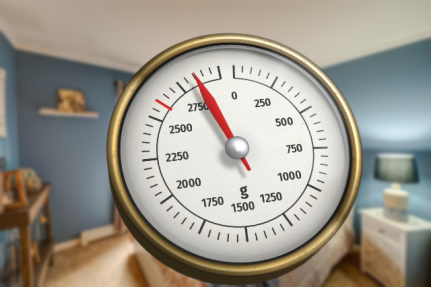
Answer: 2850 g
